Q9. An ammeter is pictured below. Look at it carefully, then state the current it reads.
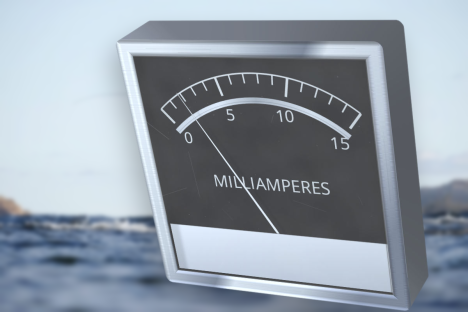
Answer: 2 mA
